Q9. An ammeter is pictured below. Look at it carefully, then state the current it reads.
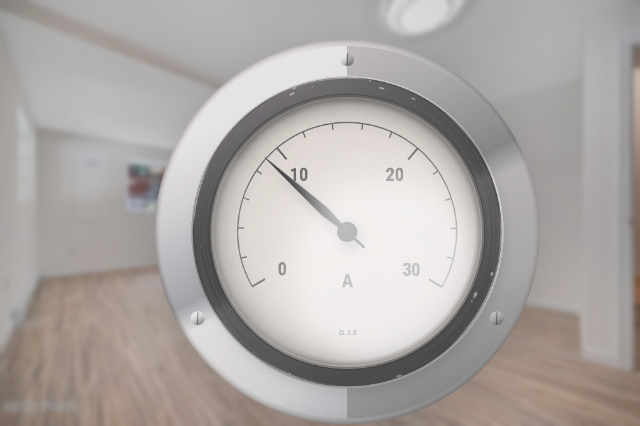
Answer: 9 A
